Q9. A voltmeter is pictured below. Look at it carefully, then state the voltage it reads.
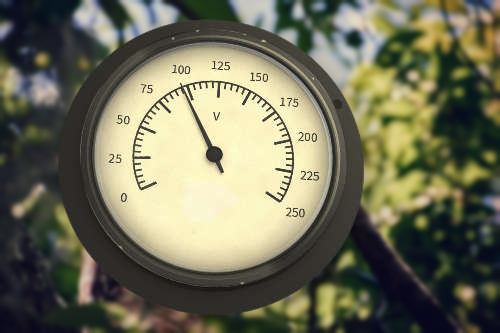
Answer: 95 V
